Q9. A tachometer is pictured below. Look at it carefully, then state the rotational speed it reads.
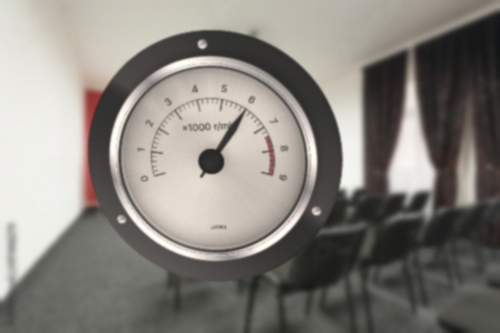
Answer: 6000 rpm
